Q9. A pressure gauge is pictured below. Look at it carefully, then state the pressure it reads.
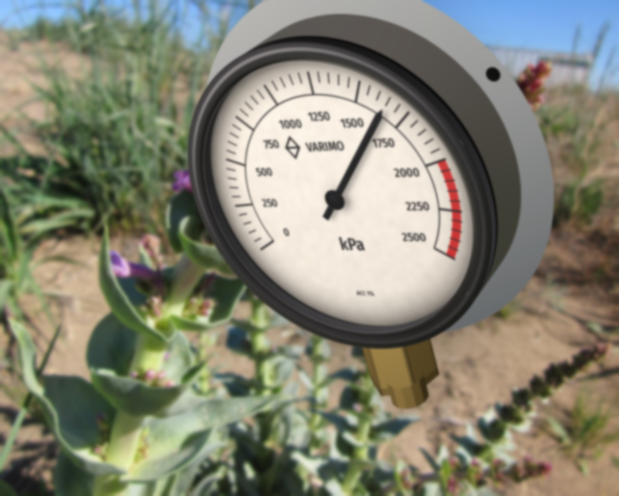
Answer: 1650 kPa
